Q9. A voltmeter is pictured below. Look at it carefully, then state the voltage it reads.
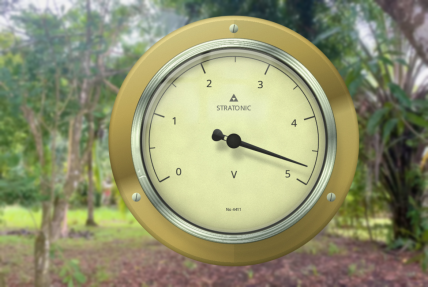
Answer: 4.75 V
